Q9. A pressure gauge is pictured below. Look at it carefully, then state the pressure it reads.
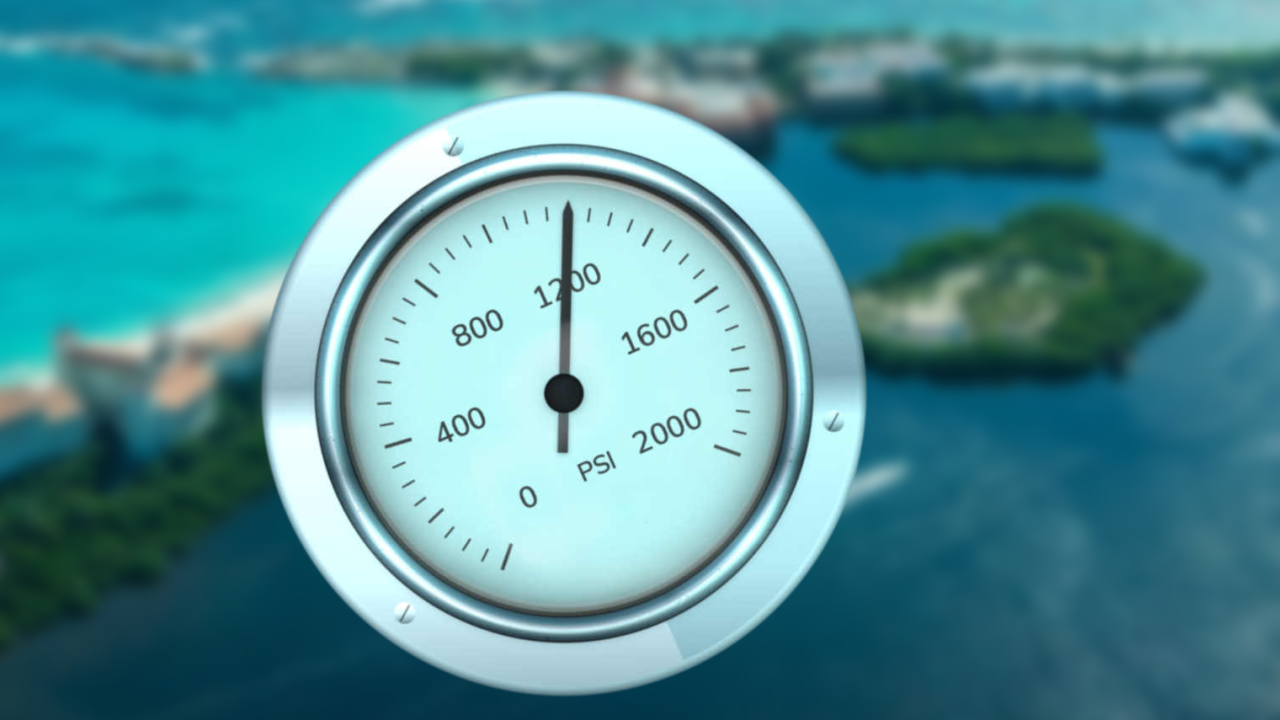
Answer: 1200 psi
